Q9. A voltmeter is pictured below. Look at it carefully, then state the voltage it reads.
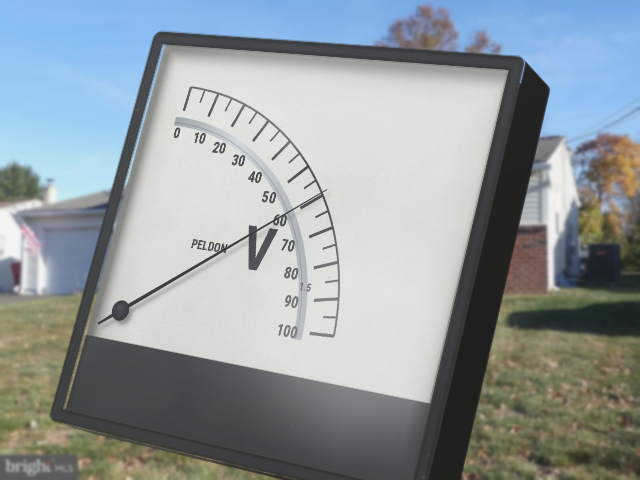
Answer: 60 V
